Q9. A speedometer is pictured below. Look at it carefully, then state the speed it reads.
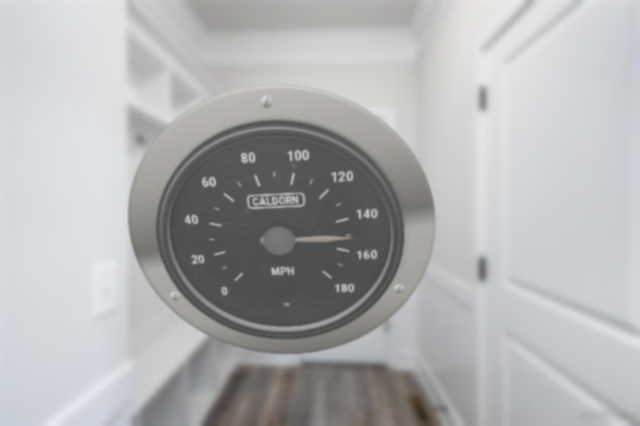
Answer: 150 mph
